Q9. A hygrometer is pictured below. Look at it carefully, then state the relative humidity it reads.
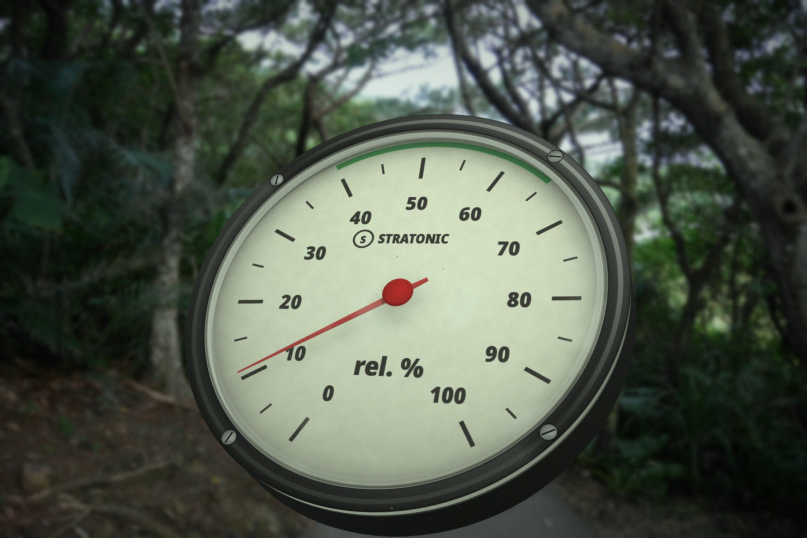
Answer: 10 %
